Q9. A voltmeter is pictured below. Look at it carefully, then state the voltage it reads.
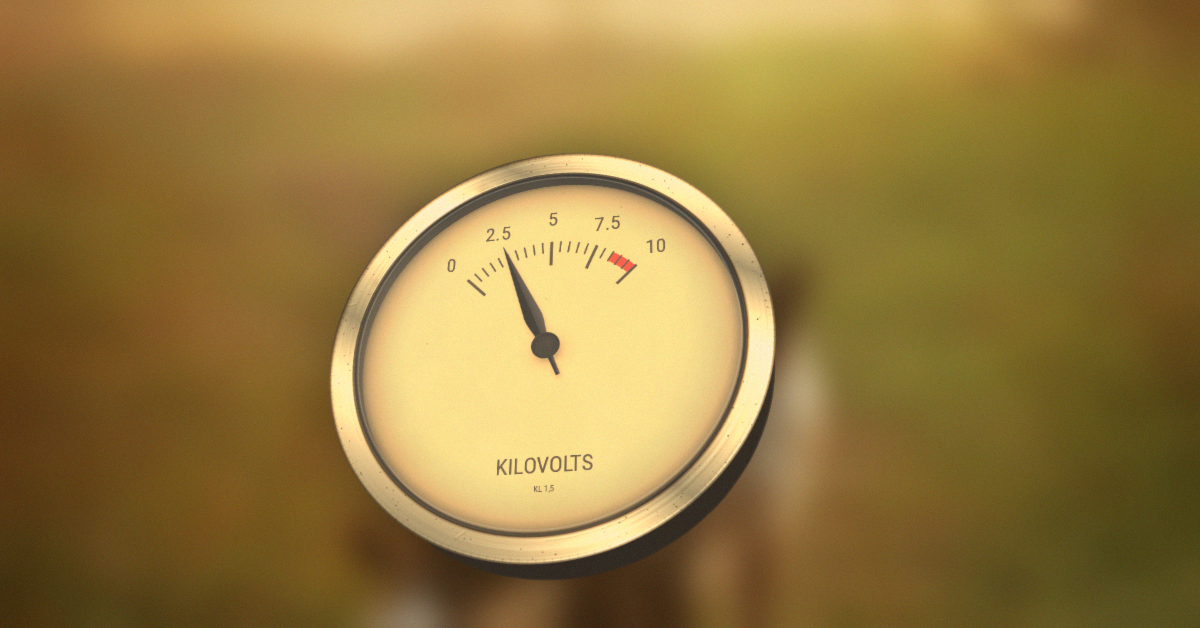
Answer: 2.5 kV
